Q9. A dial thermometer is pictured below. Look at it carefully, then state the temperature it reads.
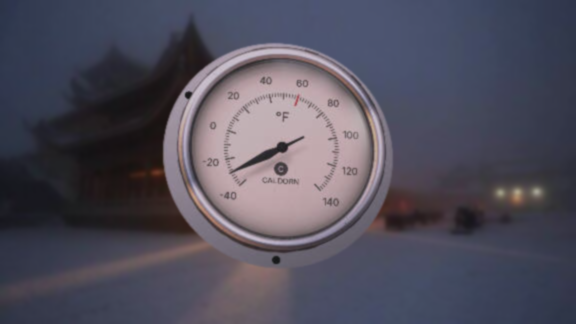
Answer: -30 °F
